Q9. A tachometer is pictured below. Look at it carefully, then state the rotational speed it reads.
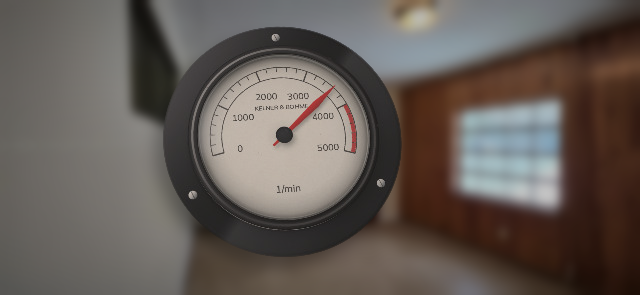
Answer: 3600 rpm
